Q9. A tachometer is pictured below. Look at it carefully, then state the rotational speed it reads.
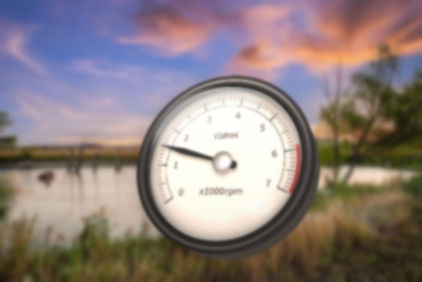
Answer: 1500 rpm
